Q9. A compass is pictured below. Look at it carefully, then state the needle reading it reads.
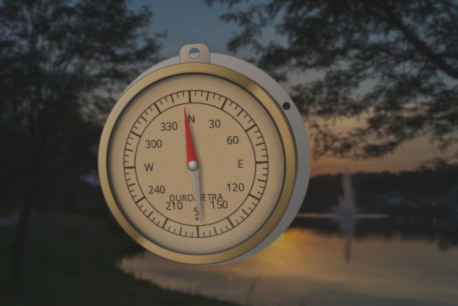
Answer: 355 °
